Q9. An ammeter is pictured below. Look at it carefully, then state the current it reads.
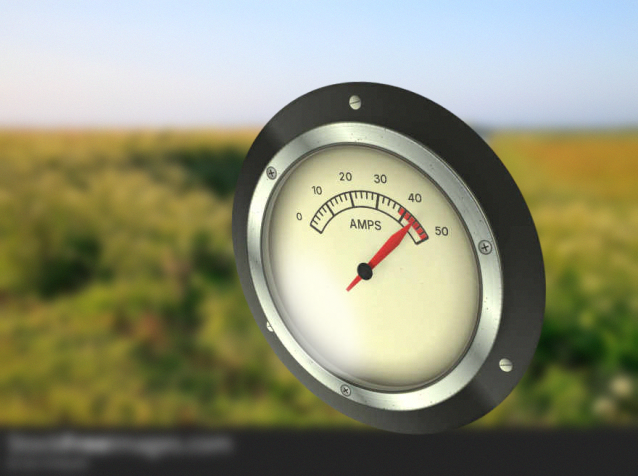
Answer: 44 A
